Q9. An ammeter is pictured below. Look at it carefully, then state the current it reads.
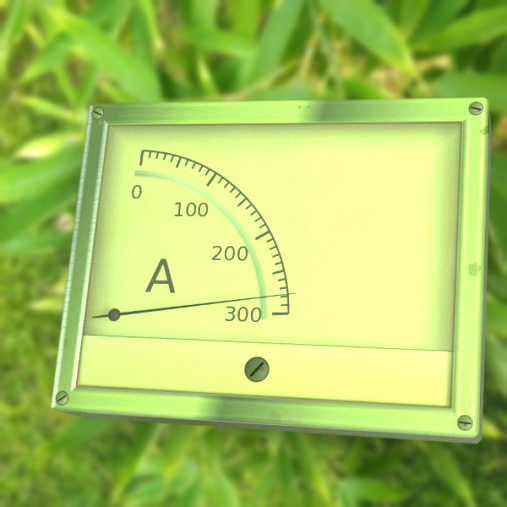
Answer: 280 A
